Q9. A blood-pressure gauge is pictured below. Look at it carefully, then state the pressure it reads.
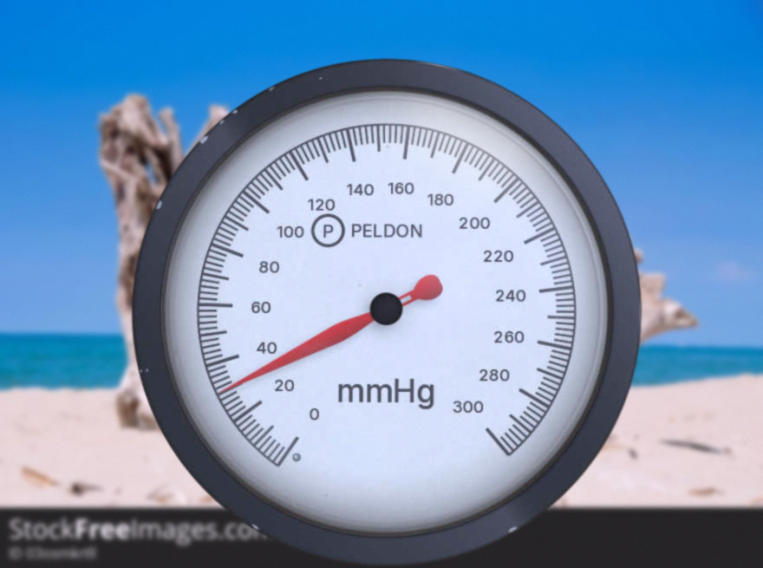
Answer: 30 mmHg
